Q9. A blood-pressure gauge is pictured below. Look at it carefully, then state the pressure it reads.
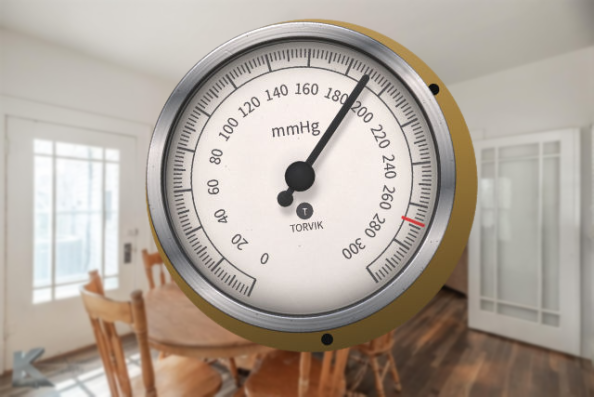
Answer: 190 mmHg
